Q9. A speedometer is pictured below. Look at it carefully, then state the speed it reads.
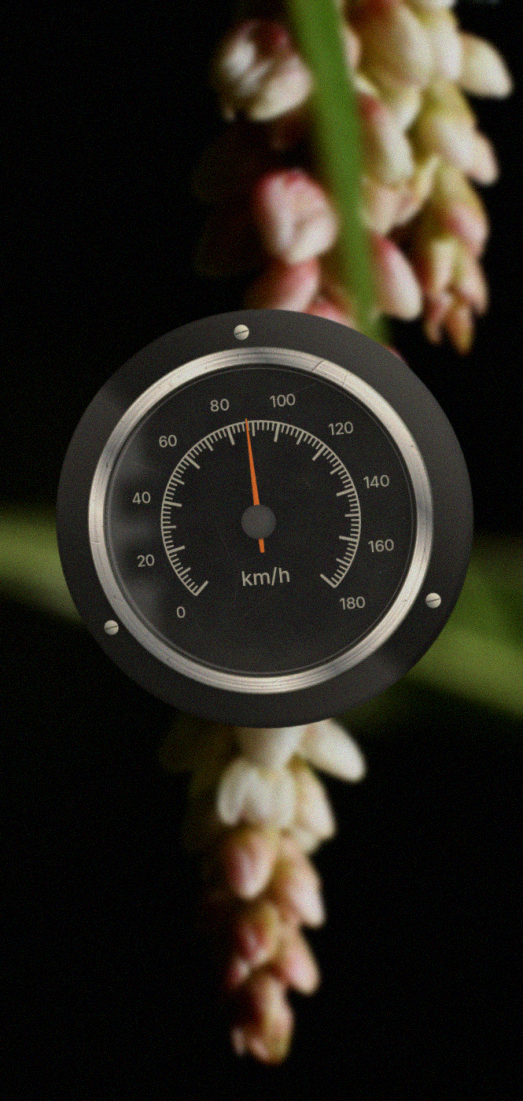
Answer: 88 km/h
